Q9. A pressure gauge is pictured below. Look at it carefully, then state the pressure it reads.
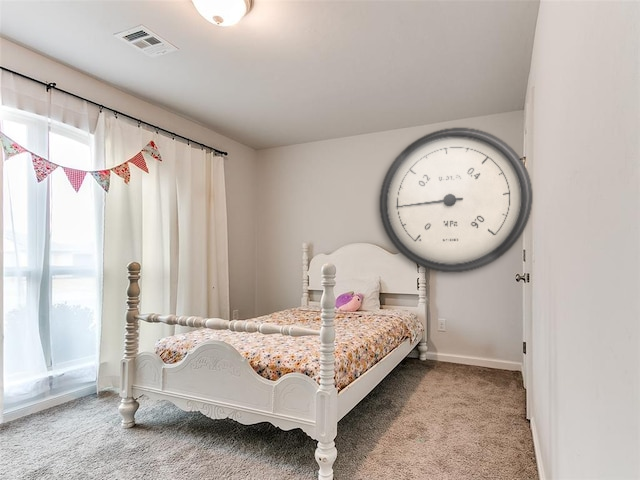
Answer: 0.1 MPa
